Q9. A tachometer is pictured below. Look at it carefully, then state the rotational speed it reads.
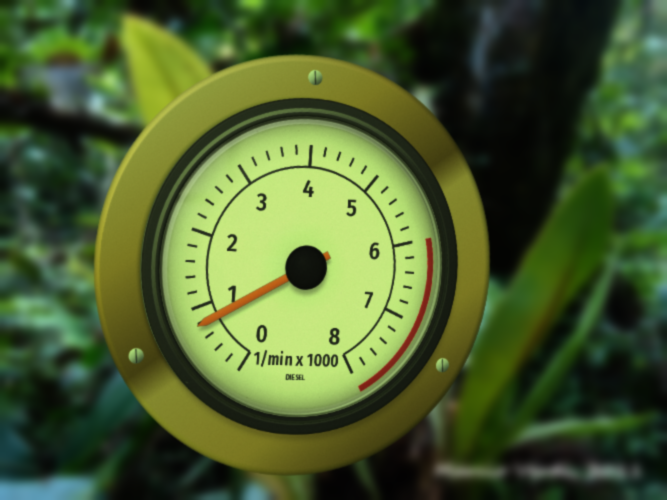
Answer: 800 rpm
